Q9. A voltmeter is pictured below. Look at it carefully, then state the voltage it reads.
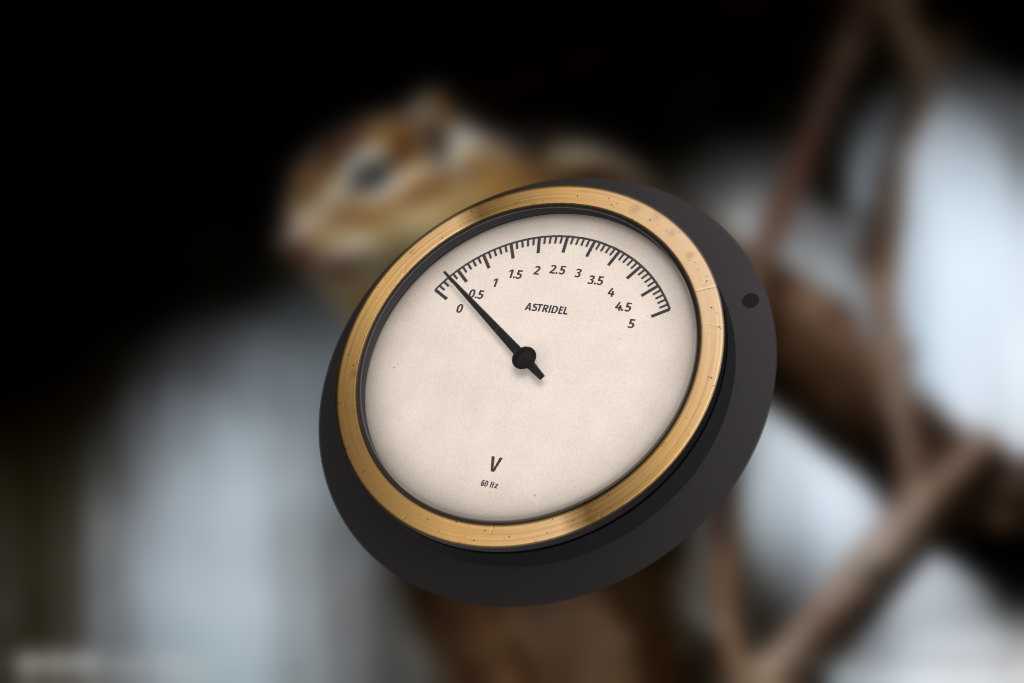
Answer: 0.3 V
